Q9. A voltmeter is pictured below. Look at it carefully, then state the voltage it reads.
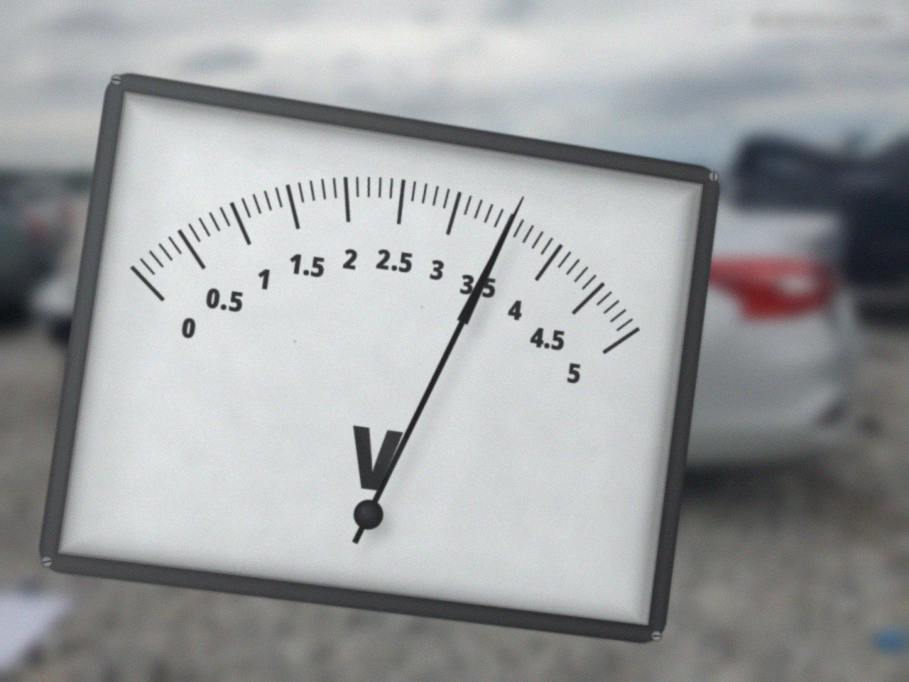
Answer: 3.5 V
